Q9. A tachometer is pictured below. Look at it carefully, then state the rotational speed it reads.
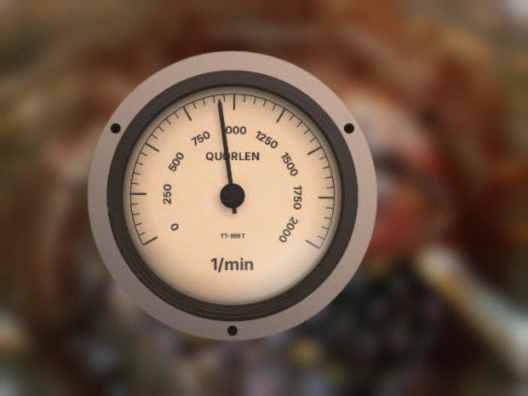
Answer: 925 rpm
